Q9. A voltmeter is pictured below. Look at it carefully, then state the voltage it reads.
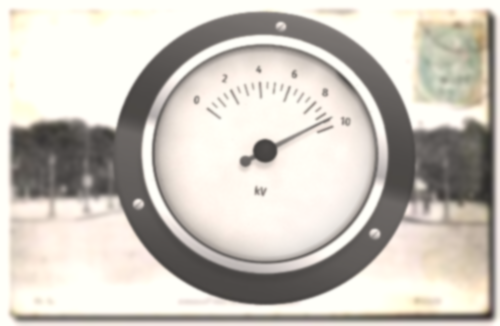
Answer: 9.5 kV
